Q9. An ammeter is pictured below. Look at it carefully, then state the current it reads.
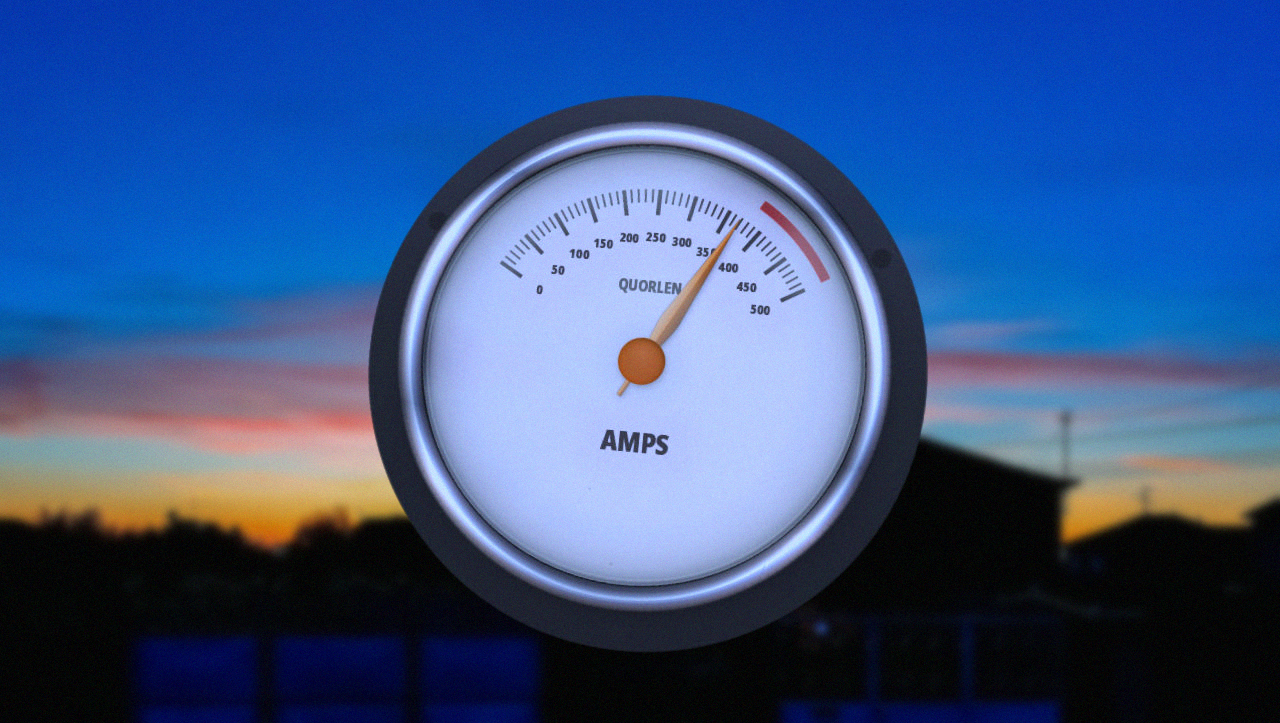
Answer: 370 A
